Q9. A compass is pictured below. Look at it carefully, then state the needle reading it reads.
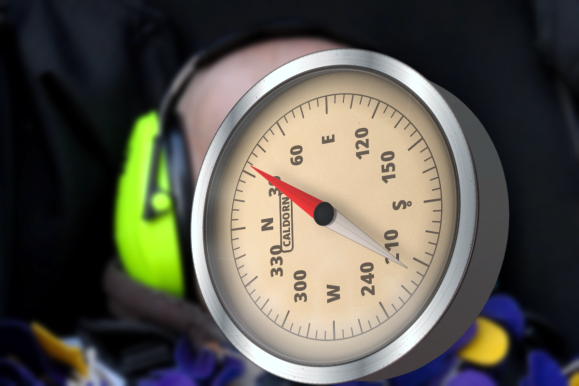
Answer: 35 °
